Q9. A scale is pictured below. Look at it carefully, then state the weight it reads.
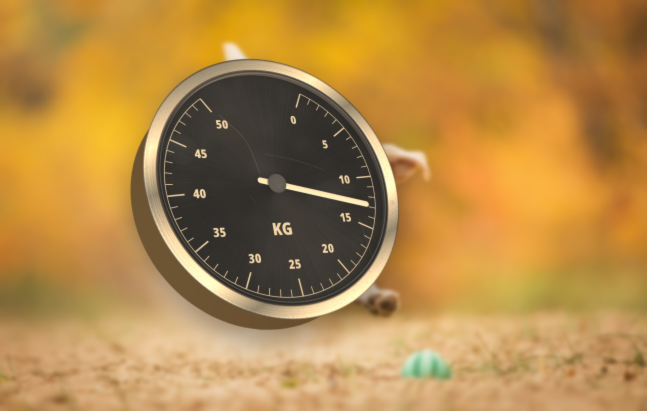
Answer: 13 kg
